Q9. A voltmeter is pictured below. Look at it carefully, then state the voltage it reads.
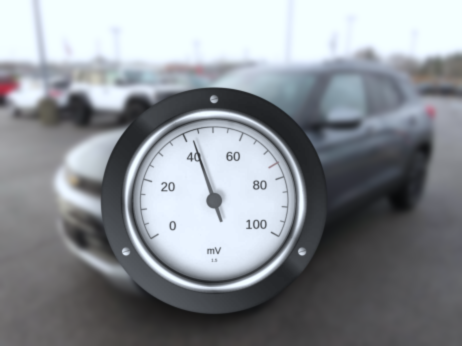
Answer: 42.5 mV
